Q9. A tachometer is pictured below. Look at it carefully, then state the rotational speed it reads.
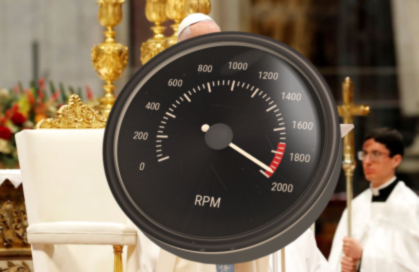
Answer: 1960 rpm
